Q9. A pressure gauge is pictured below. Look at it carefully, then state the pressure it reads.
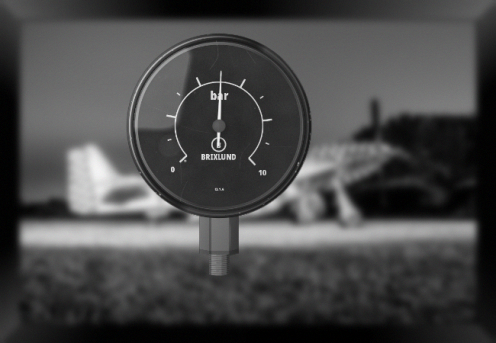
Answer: 5 bar
